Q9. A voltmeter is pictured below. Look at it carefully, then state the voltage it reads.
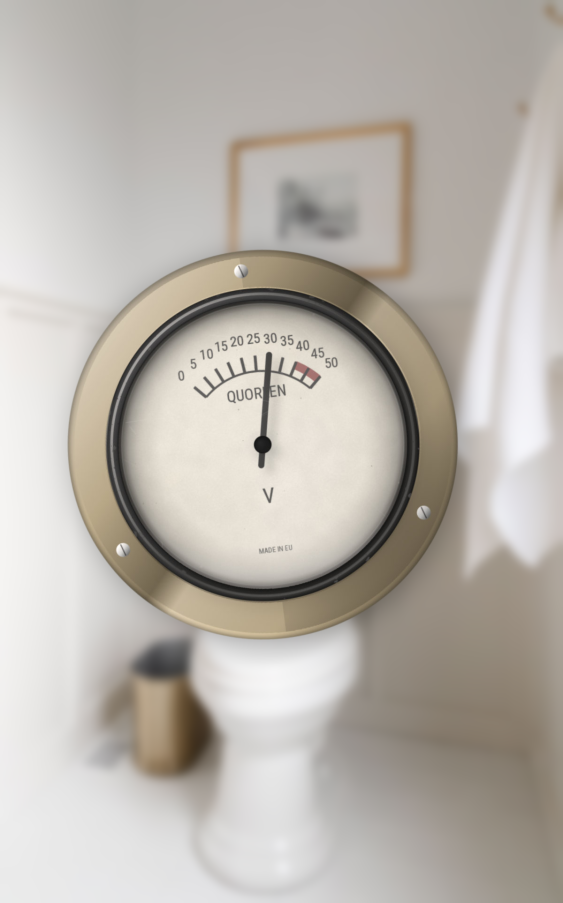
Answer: 30 V
